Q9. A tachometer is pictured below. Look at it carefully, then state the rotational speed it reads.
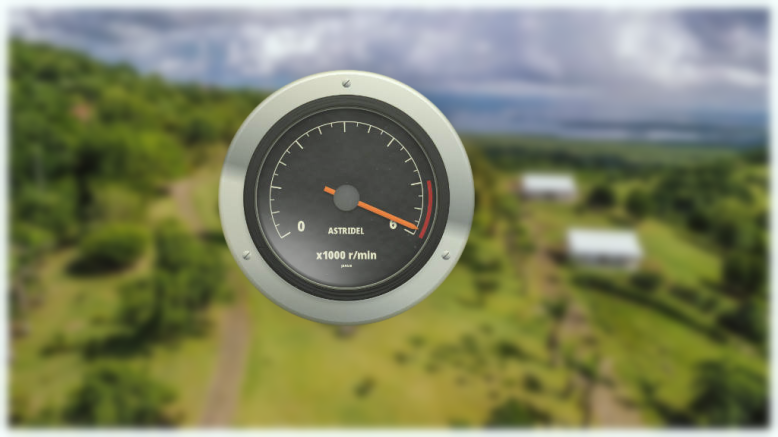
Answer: 5875 rpm
